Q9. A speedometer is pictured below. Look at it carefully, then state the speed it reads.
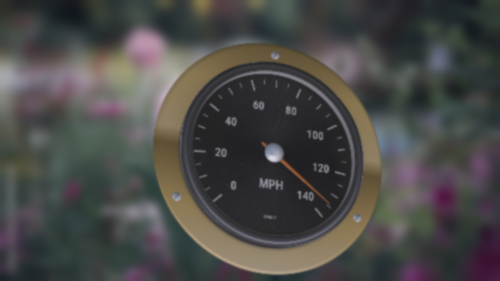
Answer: 135 mph
